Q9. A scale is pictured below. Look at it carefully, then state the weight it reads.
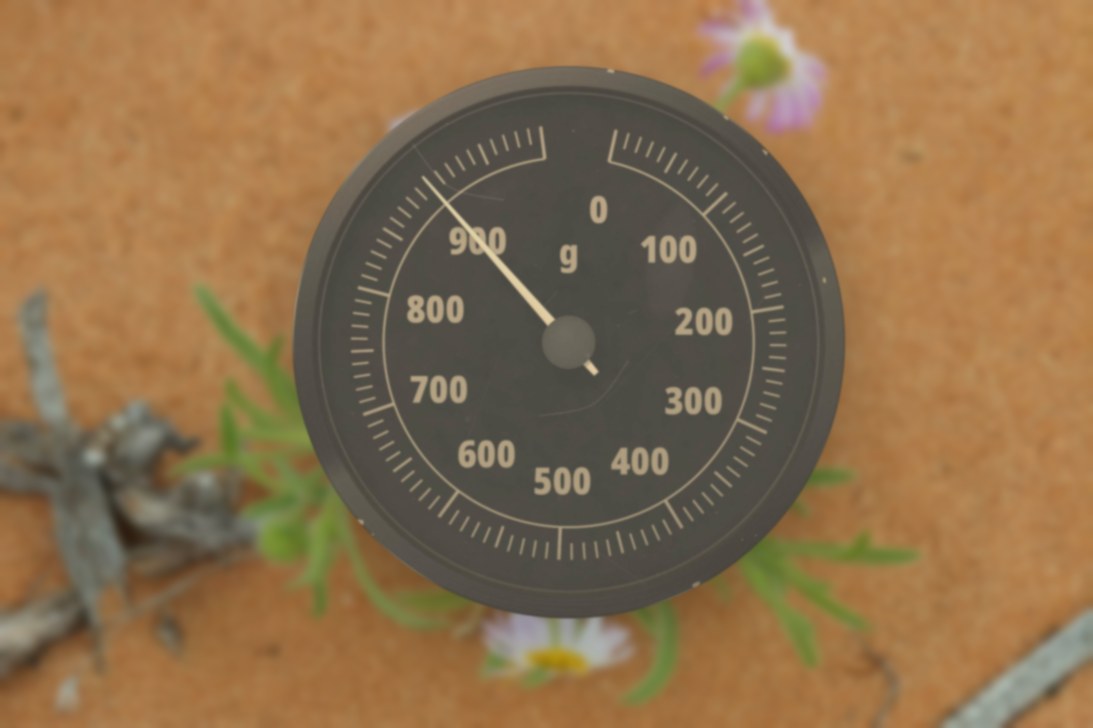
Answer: 900 g
